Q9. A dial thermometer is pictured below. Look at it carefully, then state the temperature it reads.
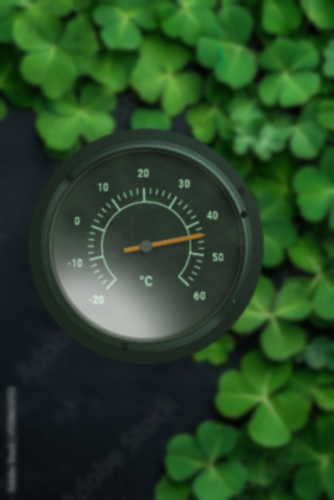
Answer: 44 °C
